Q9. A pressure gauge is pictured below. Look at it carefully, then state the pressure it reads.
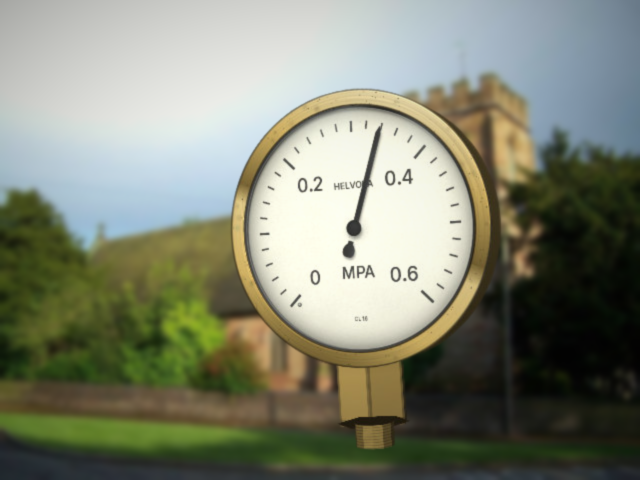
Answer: 0.34 MPa
